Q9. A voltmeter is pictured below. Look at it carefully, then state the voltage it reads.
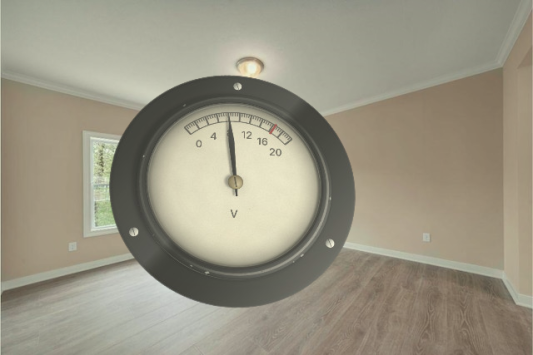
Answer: 8 V
